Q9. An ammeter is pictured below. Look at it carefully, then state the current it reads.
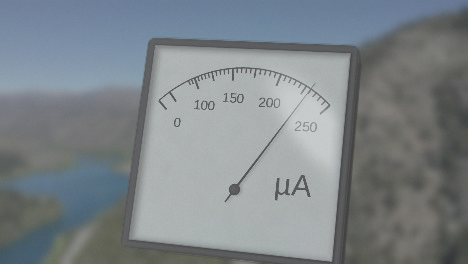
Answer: 230 µA
